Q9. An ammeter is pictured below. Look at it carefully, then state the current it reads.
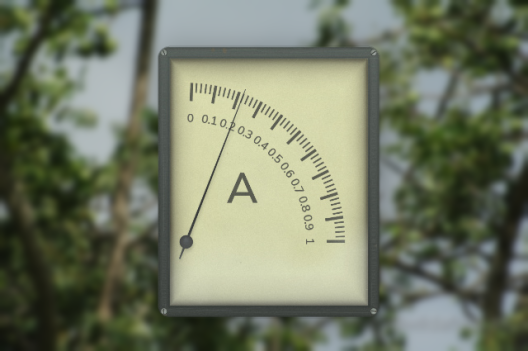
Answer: 0.22 A
